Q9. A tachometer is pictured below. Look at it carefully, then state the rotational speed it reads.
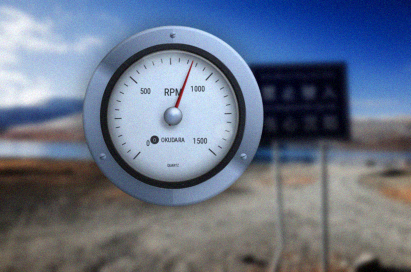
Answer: 875 rpm
